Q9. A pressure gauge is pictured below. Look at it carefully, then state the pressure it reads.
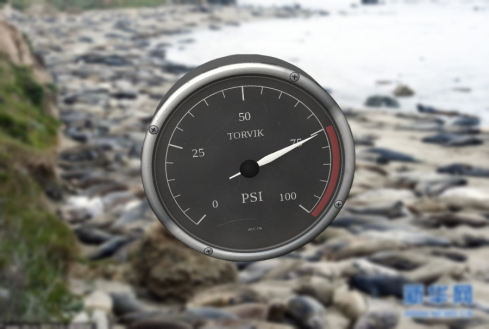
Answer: 75 psi
